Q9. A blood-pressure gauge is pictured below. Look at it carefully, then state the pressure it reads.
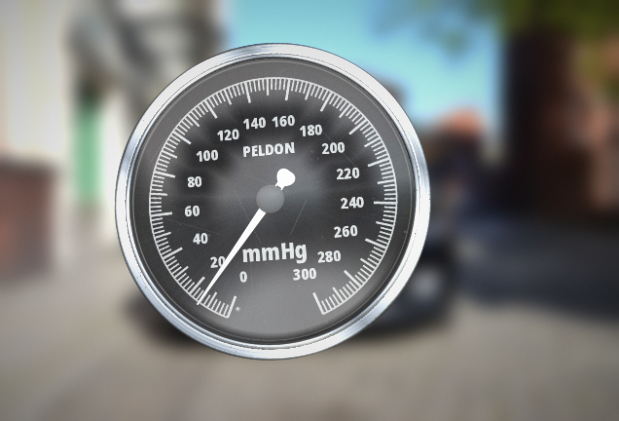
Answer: 14 mmHg
